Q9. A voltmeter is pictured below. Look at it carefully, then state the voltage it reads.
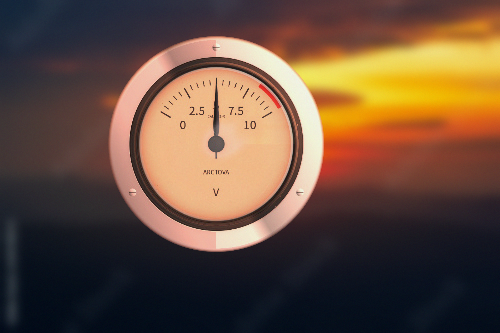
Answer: 5 V
